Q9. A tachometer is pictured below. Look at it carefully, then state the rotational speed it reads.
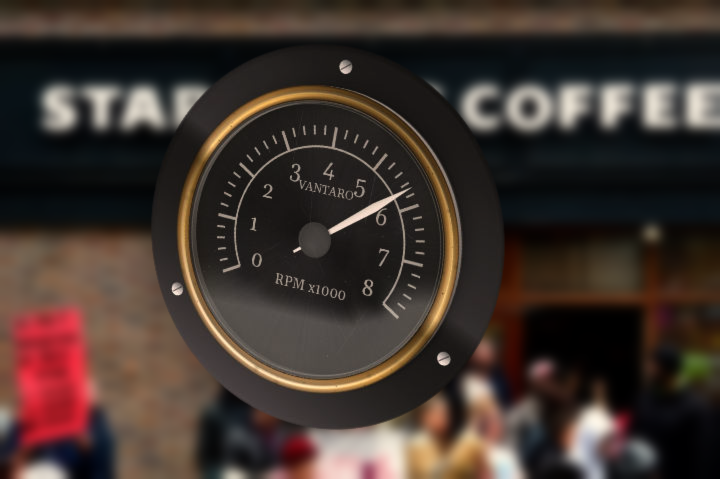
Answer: 5700 rpm
